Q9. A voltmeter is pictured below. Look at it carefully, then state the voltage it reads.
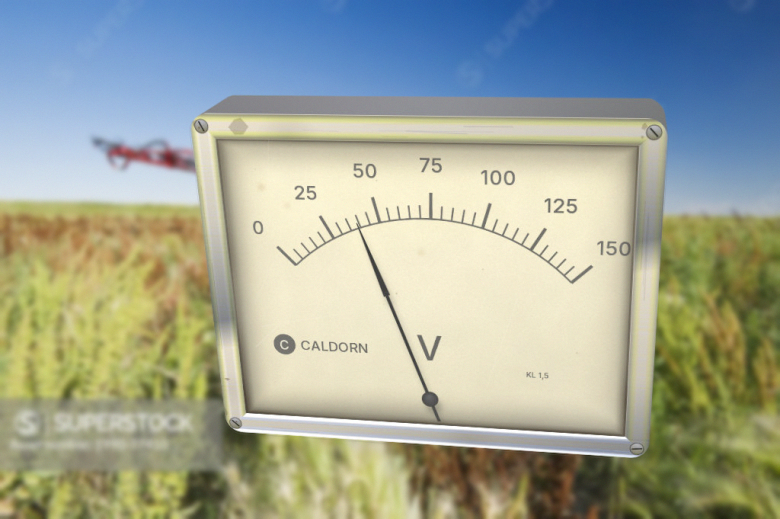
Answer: 40 V
